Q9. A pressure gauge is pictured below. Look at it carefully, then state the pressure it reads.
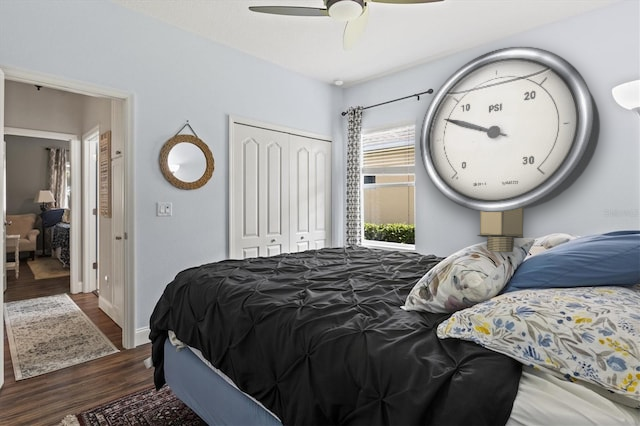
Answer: 7.5 psi
